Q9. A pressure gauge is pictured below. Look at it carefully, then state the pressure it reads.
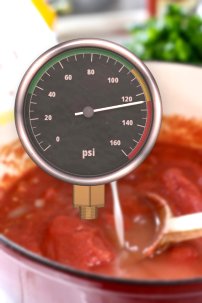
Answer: 125 psi
